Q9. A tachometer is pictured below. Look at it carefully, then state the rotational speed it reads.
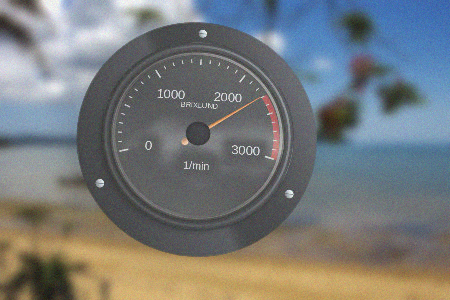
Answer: 2300 rpm
